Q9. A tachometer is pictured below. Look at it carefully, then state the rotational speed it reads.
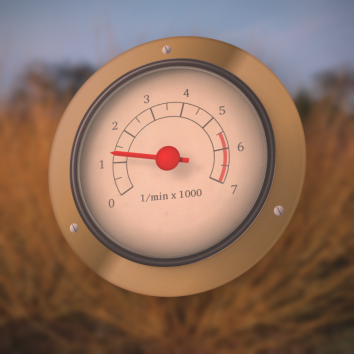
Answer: 1250 rpm
